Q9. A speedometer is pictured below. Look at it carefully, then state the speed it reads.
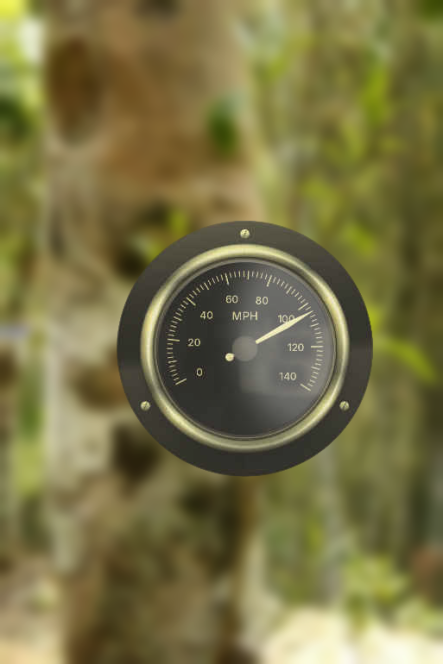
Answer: 104 mph
